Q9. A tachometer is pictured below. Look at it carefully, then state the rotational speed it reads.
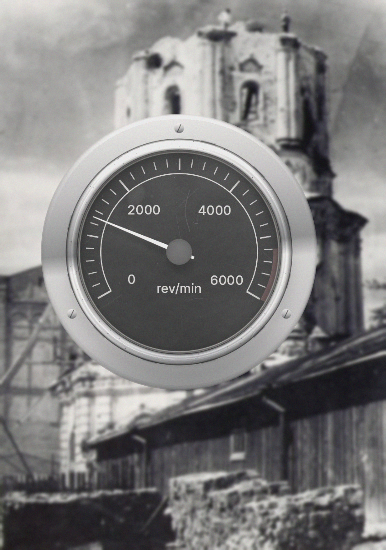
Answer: 1300 rpm
